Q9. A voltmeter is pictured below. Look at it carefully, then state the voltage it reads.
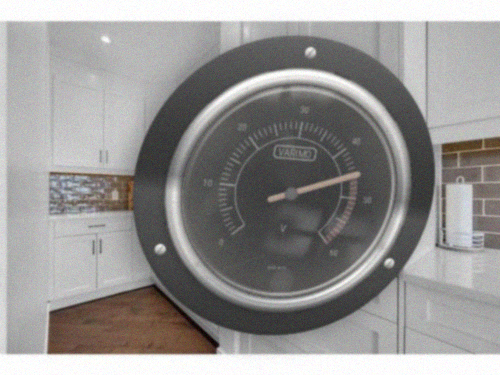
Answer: 45 V
